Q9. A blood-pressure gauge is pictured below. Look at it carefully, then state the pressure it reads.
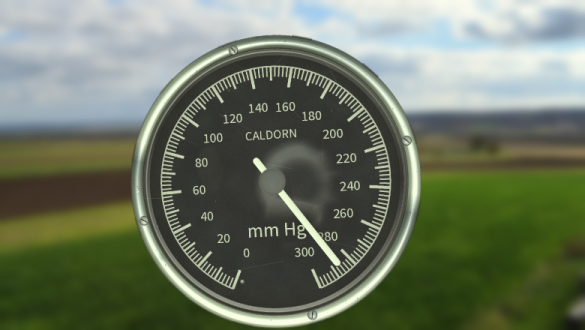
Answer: 286 mmHg
